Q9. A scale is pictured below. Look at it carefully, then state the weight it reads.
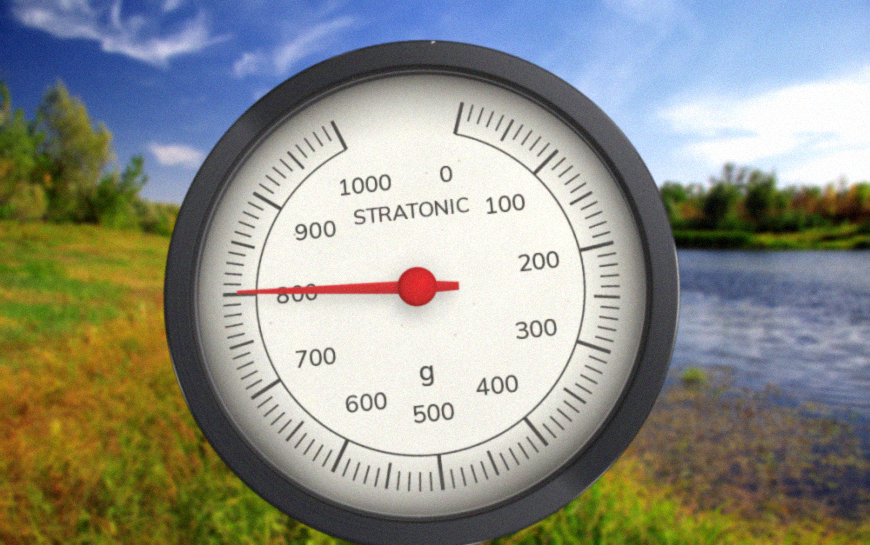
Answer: 800 g
